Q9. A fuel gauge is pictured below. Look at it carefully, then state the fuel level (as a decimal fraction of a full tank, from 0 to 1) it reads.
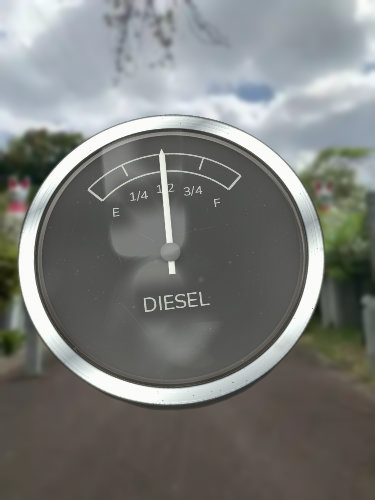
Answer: 0.5
